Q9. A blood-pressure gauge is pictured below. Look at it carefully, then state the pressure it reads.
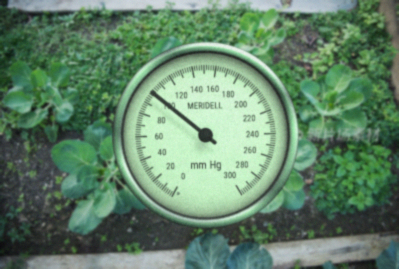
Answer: 100 mmHg
